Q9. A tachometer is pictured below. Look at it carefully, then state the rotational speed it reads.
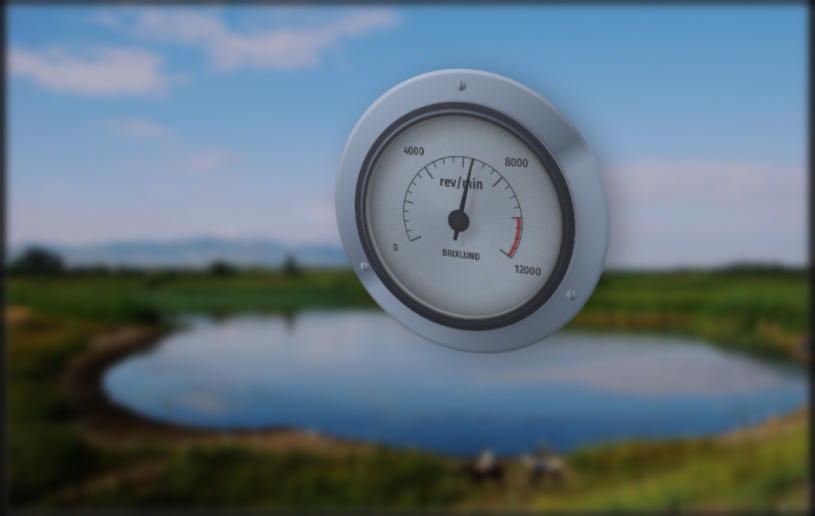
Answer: 6500 rpm
